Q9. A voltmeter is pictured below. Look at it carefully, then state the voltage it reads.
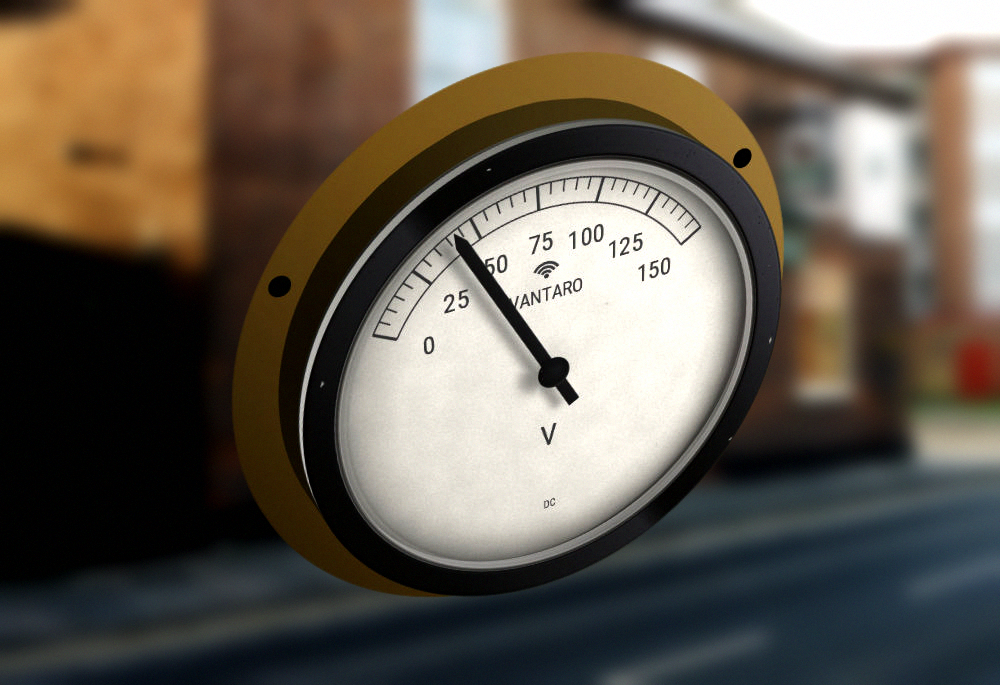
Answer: 42.5 V
